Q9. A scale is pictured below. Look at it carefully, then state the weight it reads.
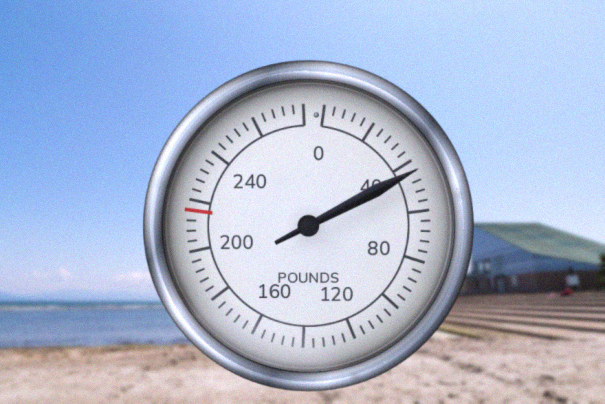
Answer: 44 lb
